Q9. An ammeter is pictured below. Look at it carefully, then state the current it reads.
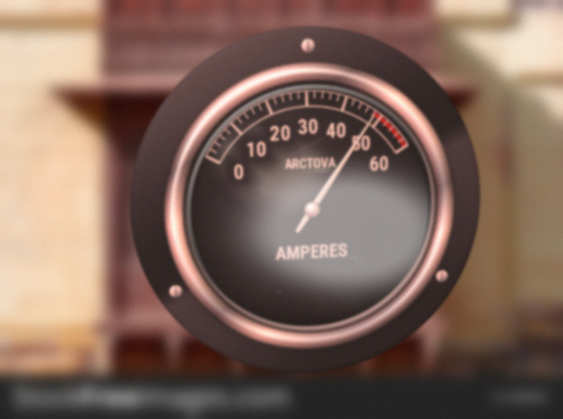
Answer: 48 A
